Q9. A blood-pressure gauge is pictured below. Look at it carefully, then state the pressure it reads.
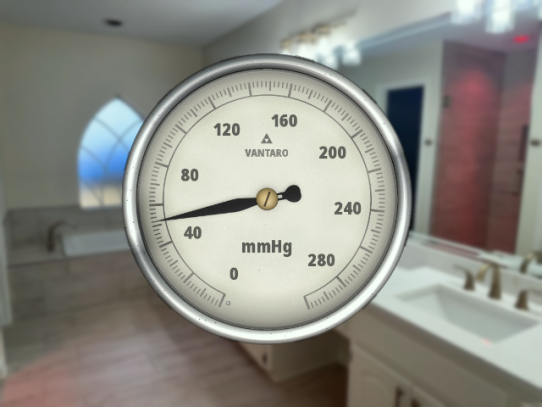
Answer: 52 mmHg
